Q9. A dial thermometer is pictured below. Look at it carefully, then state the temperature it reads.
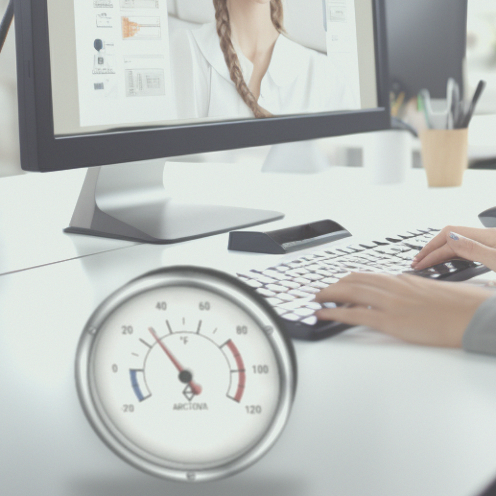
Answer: 30 °F
